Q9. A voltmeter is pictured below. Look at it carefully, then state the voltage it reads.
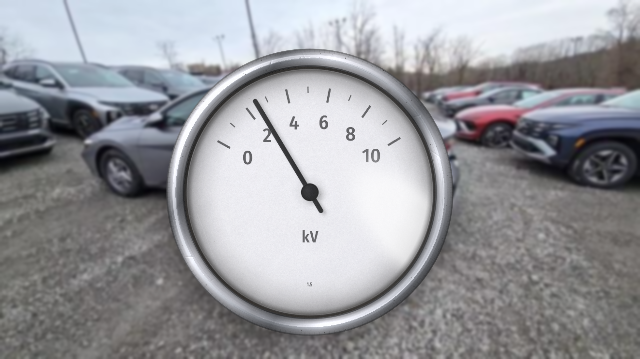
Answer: 2.5 kV
